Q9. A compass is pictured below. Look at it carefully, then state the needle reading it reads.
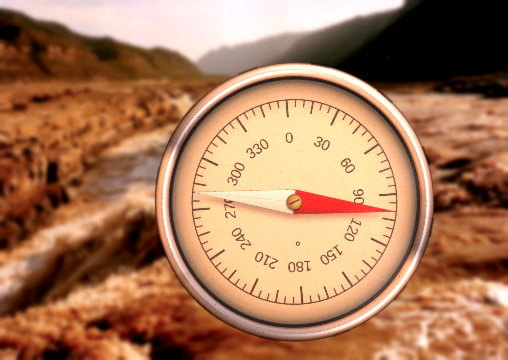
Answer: 100 °
